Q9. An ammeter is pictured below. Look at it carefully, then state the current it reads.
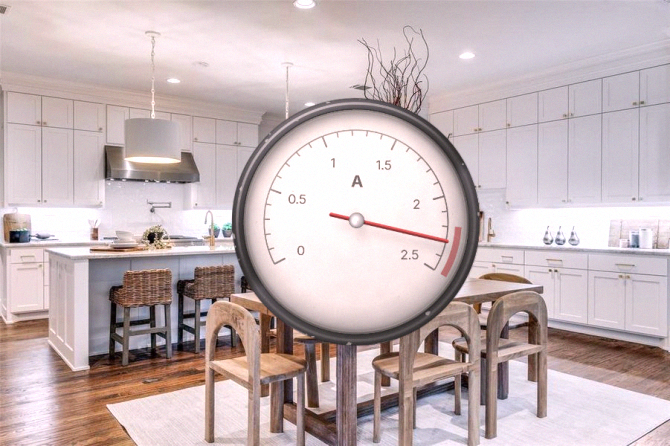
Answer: 2.3 A
